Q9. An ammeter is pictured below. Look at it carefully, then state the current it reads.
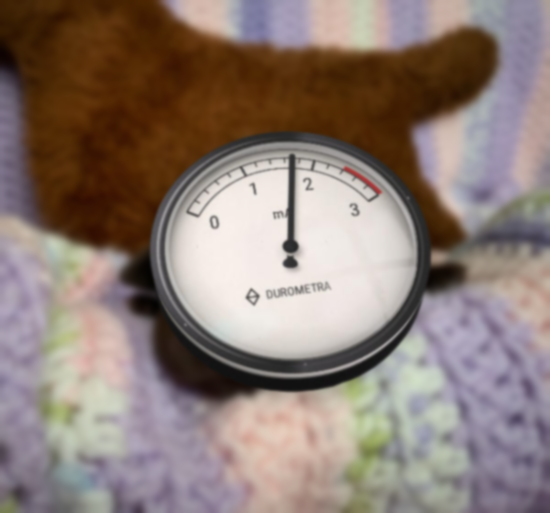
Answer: 1.7 mA
